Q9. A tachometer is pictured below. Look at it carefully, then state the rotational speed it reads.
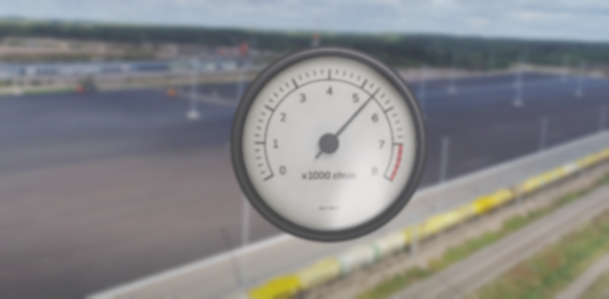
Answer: 5400 rpm
